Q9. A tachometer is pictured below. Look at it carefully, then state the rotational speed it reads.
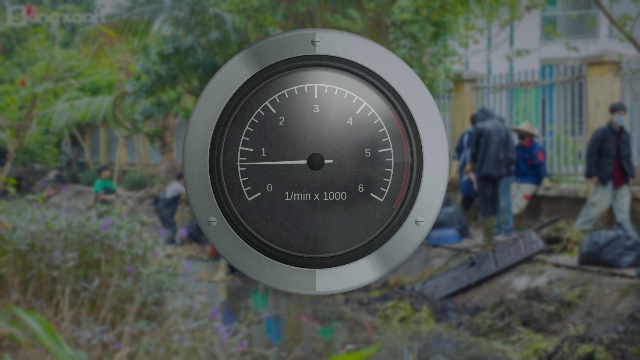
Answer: 700 rpm
